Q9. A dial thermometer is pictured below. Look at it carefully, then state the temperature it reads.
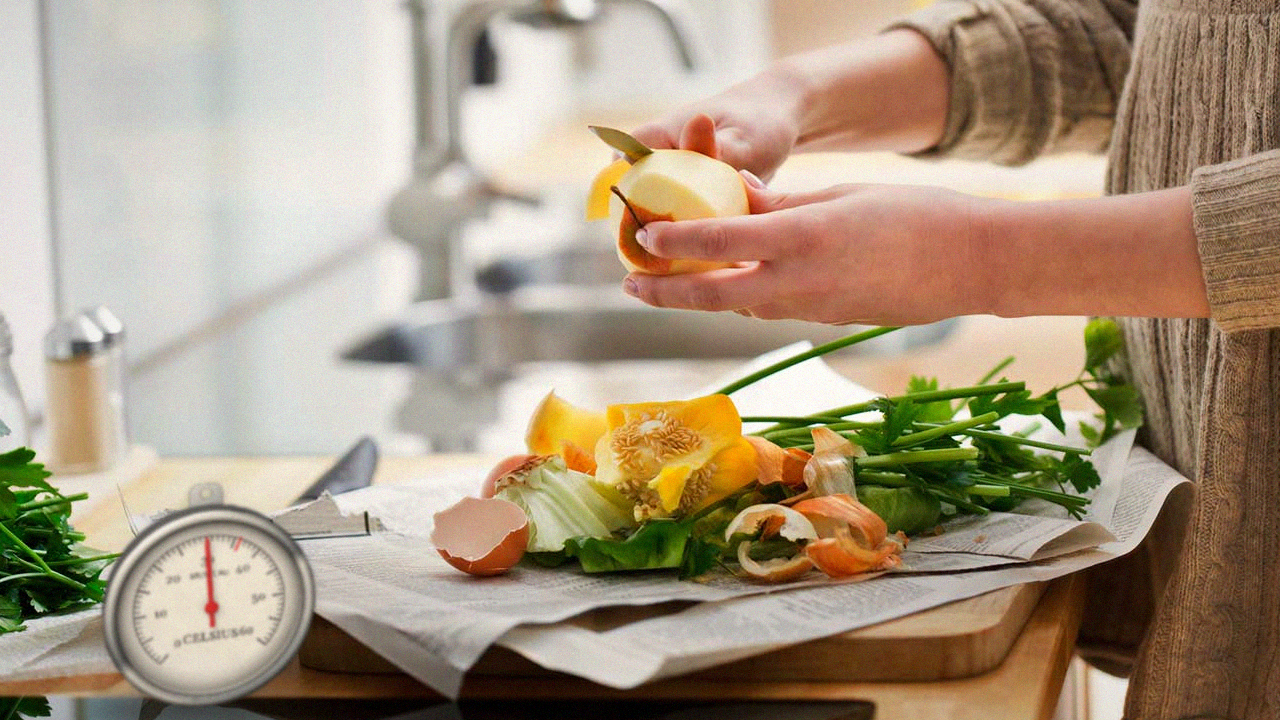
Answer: 30 °C
